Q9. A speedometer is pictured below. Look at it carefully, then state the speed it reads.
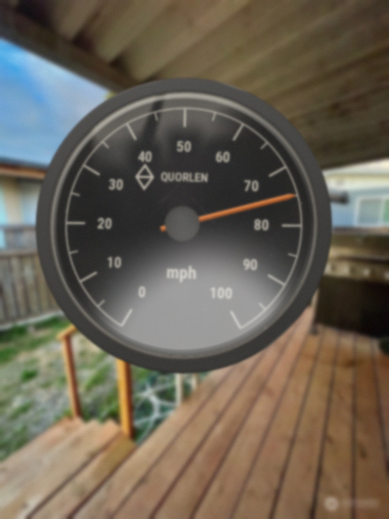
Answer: 75 mph
